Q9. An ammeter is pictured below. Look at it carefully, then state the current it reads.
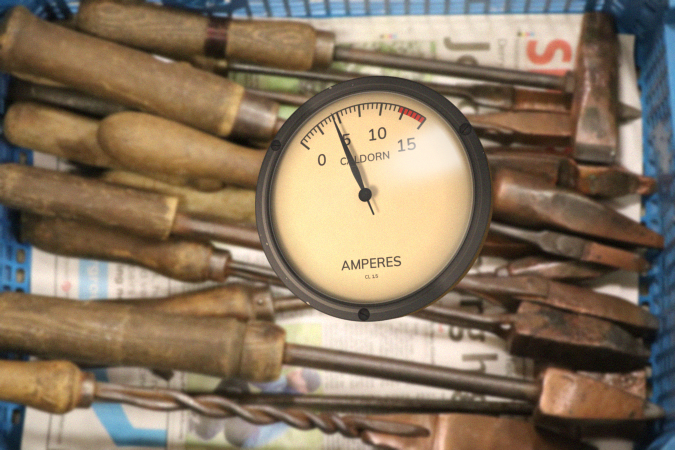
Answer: 4.5 A
